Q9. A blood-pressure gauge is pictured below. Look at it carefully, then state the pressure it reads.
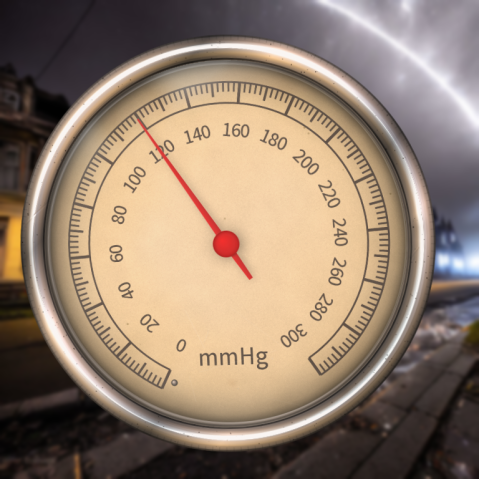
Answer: 120 mmHg
